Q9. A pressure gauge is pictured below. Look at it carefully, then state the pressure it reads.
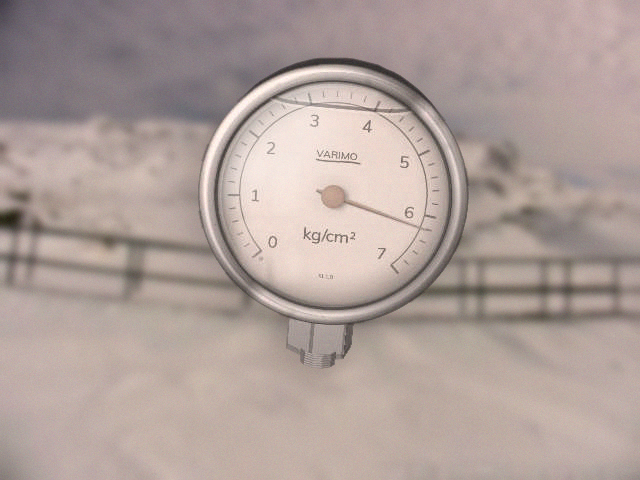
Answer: 6.2 kg/cm²
